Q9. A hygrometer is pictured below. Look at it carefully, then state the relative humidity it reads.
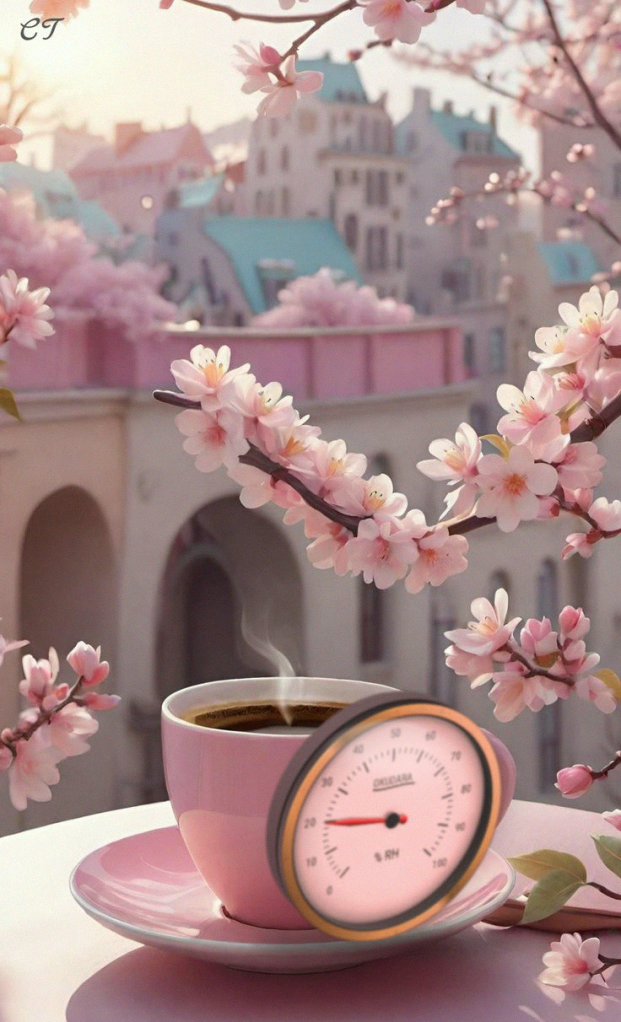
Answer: 20 %
